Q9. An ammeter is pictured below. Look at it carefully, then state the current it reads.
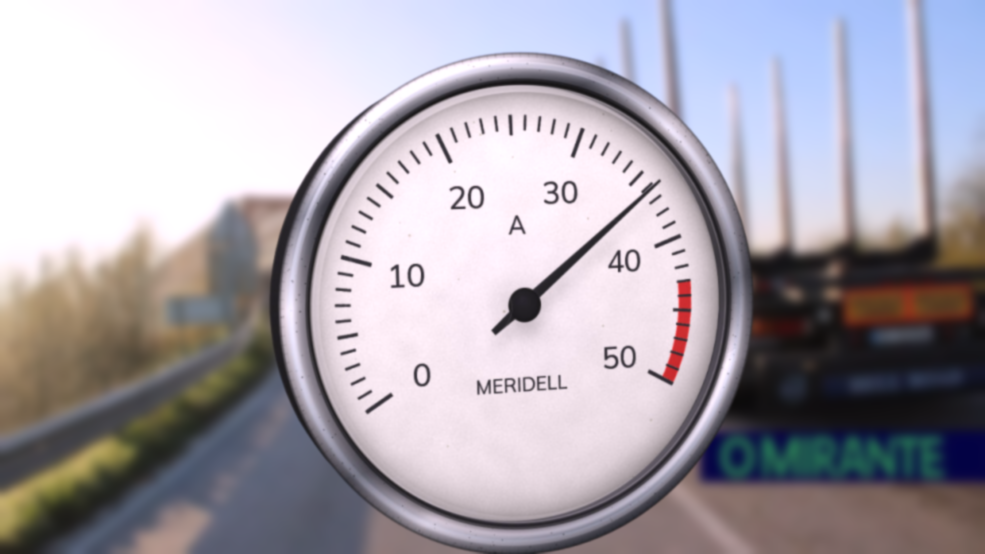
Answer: 36 A
